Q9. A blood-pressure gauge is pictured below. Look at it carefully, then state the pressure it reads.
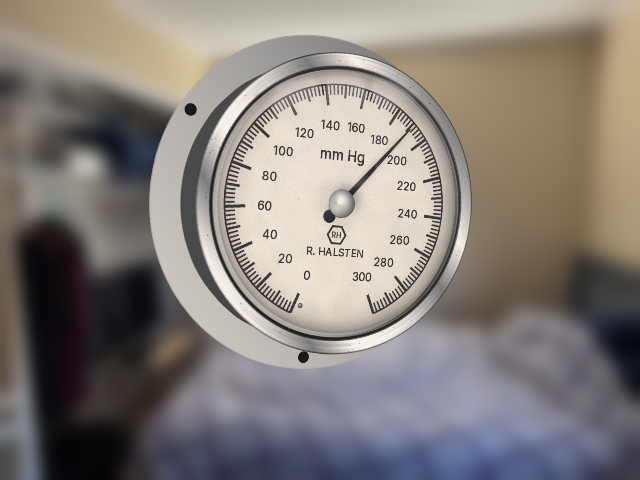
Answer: 190 mmHg
